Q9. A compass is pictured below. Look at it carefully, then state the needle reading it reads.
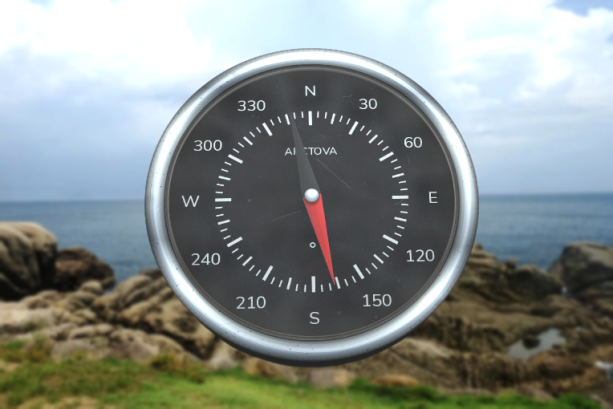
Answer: 167.5 °
